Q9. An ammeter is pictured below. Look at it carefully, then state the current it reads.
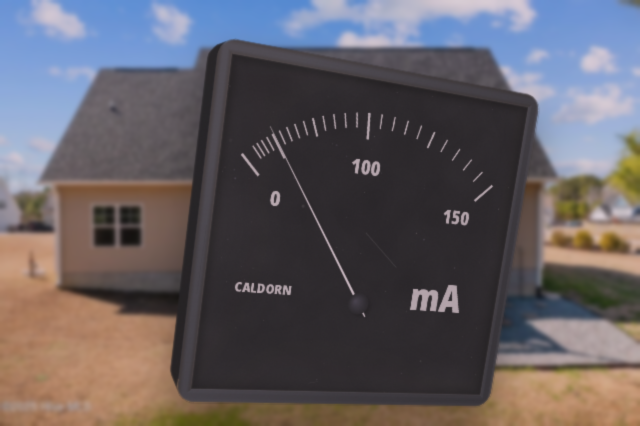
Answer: 50 mA
